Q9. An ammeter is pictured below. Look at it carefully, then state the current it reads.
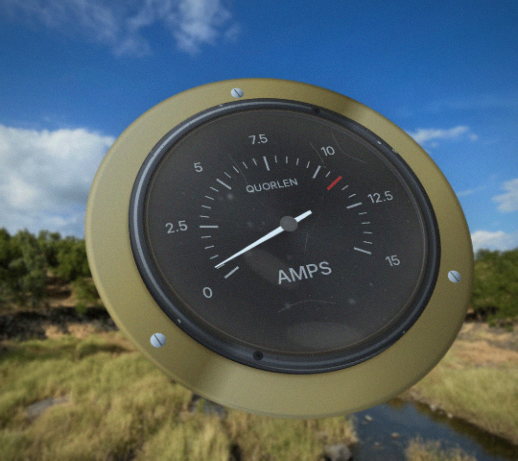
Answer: 0.5 A
